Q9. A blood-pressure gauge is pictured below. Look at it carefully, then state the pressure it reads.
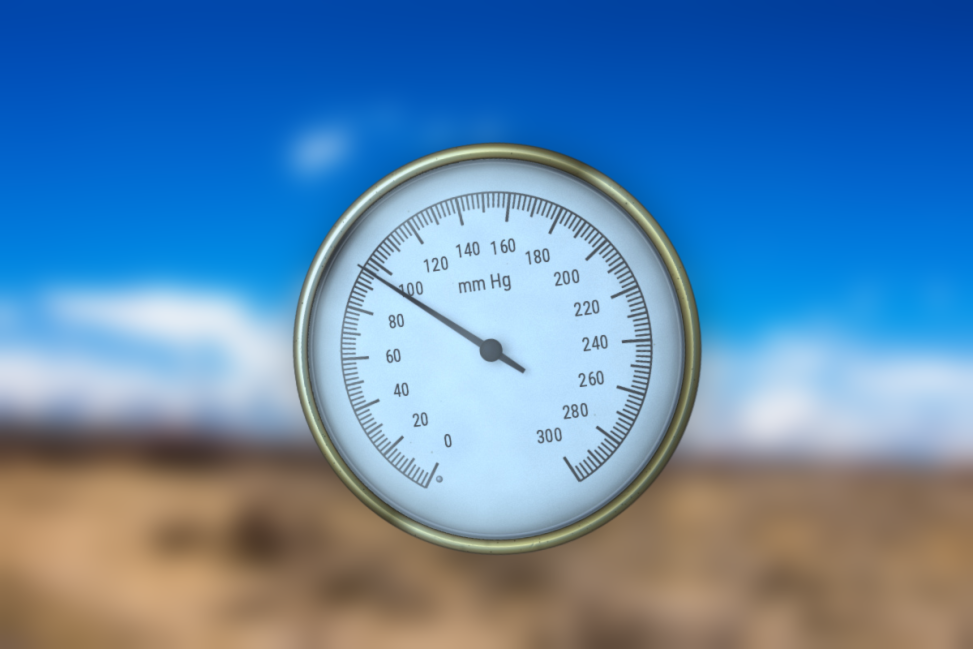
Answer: 96 mmHg
